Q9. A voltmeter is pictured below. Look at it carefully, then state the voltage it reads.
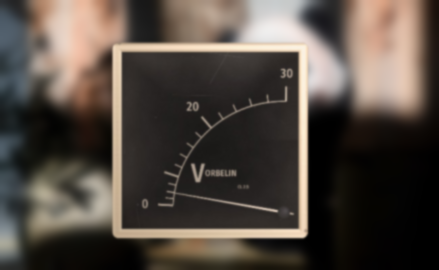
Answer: 6 V
